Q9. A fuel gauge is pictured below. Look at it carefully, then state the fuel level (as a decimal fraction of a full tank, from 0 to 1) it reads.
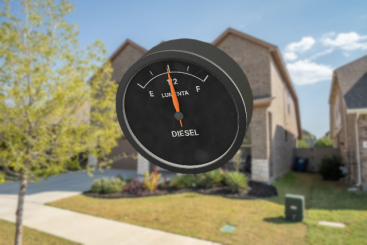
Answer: 0.5
